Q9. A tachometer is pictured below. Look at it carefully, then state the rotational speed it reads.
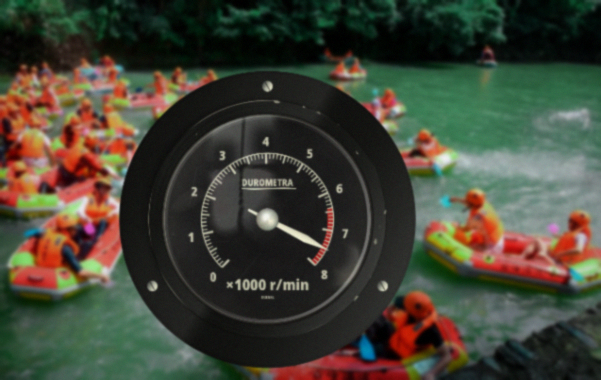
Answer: 7500 rpm
